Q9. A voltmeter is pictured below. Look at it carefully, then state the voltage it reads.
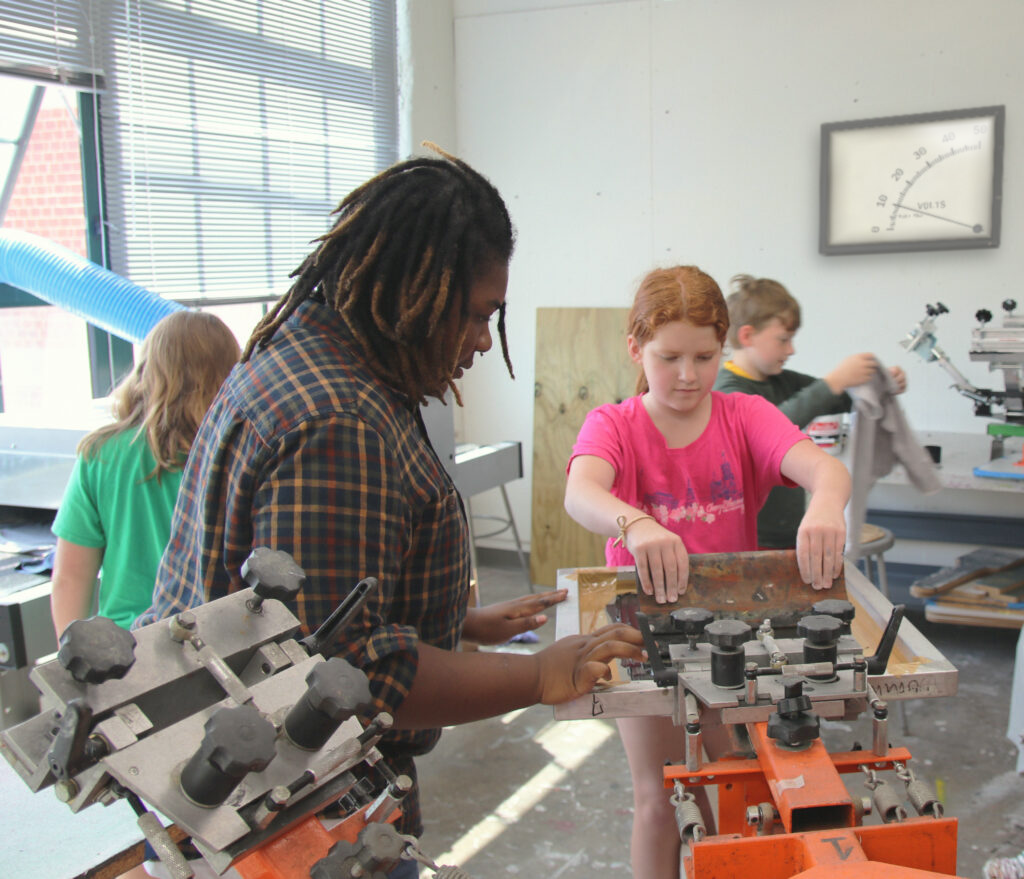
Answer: 10 V
